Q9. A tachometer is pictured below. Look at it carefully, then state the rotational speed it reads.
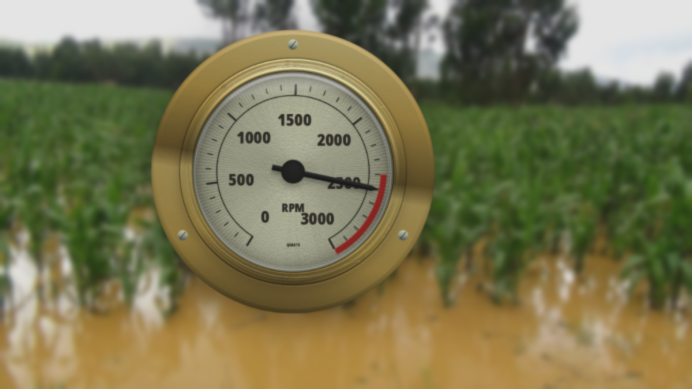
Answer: 2500 rpm
